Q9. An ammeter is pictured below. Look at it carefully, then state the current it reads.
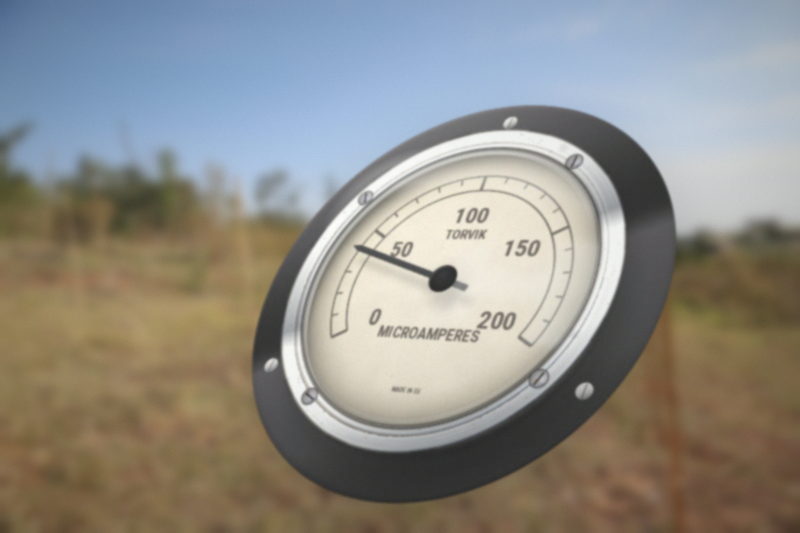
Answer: 40 µA
